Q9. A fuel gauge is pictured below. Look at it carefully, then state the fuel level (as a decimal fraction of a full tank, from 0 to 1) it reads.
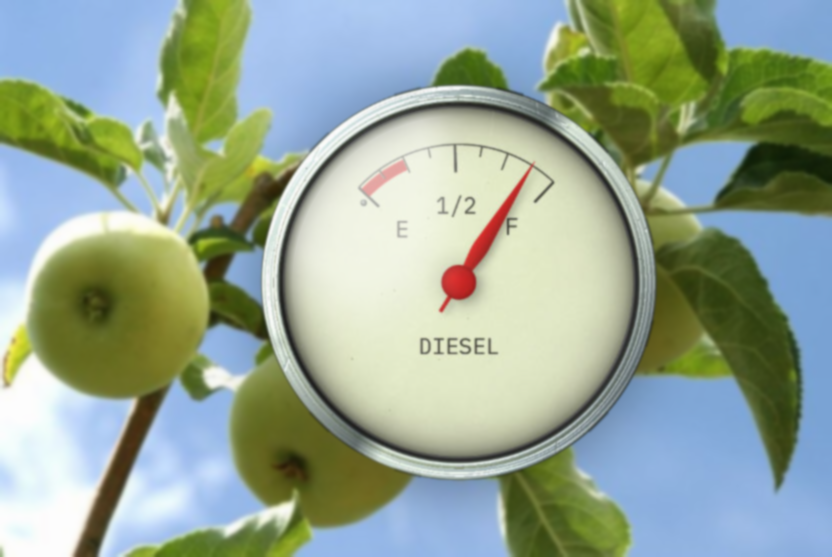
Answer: 0.875
